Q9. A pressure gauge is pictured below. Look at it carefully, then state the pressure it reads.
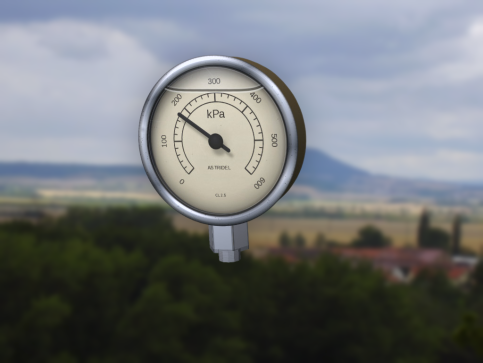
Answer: 180 kPa
